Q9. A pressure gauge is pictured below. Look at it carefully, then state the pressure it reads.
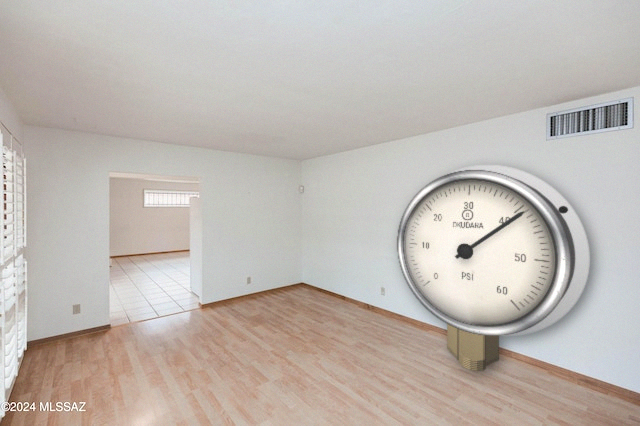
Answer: 41 psi
